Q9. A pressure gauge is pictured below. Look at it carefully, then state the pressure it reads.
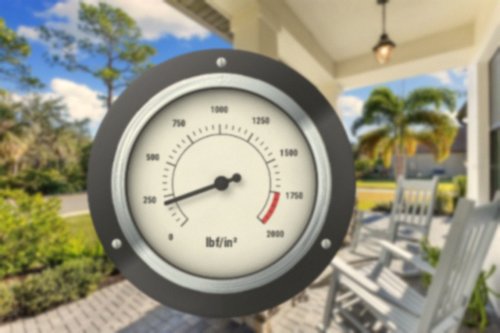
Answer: 200 psi
